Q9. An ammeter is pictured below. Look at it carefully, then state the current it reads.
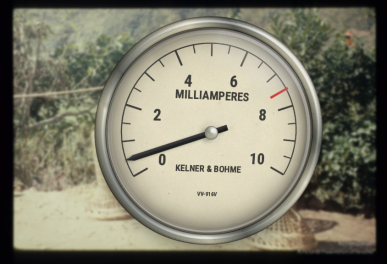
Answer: 0.5 mA
